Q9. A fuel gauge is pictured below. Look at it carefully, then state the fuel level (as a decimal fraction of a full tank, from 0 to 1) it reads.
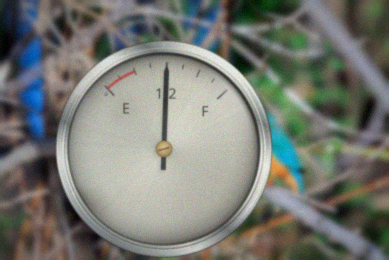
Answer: 0.5
